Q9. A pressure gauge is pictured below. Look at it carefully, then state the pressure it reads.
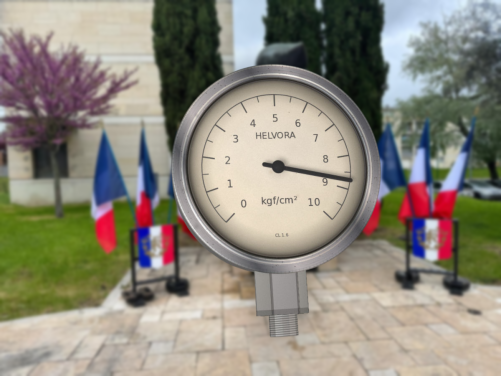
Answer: 8.75 kg/cm²
